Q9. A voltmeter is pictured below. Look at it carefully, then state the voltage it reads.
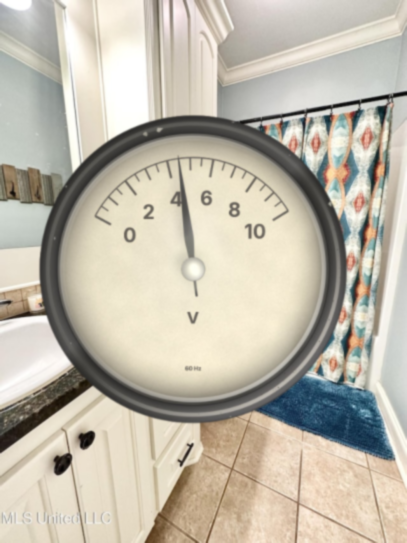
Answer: 4.5 V
